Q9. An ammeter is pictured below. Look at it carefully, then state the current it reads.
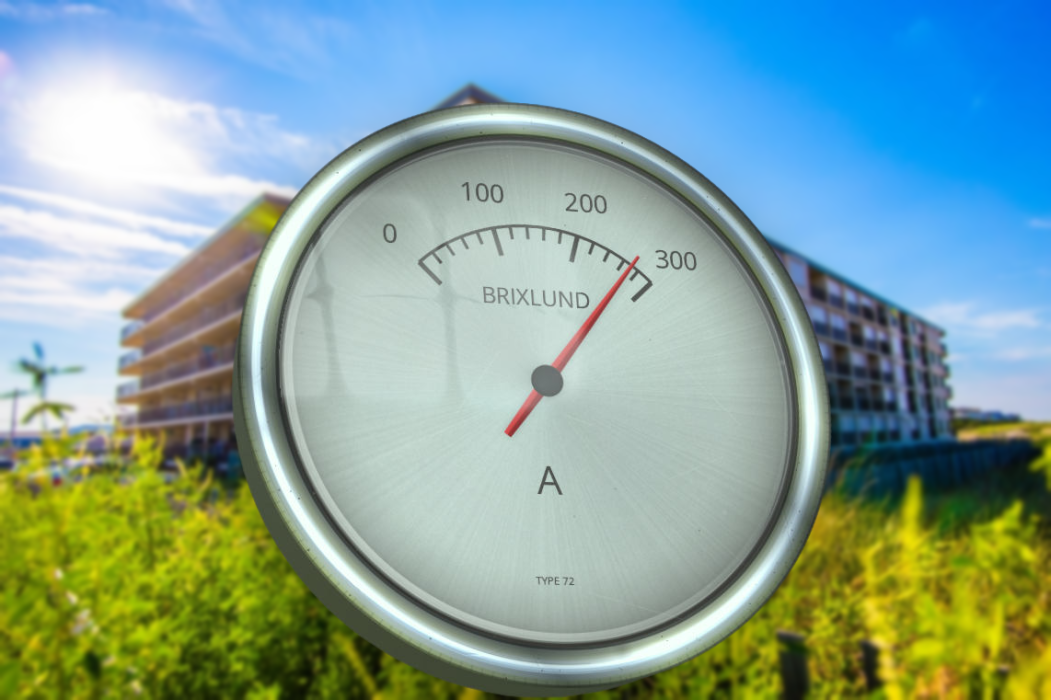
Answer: 270 A
